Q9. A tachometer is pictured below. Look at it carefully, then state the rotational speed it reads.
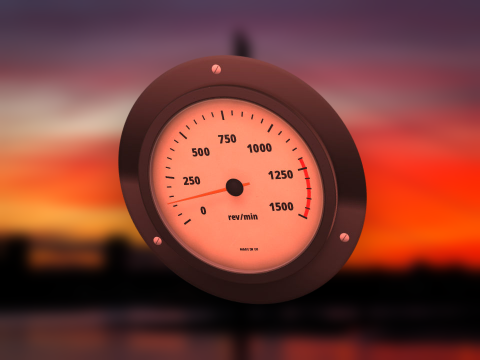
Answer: 125 rpm
